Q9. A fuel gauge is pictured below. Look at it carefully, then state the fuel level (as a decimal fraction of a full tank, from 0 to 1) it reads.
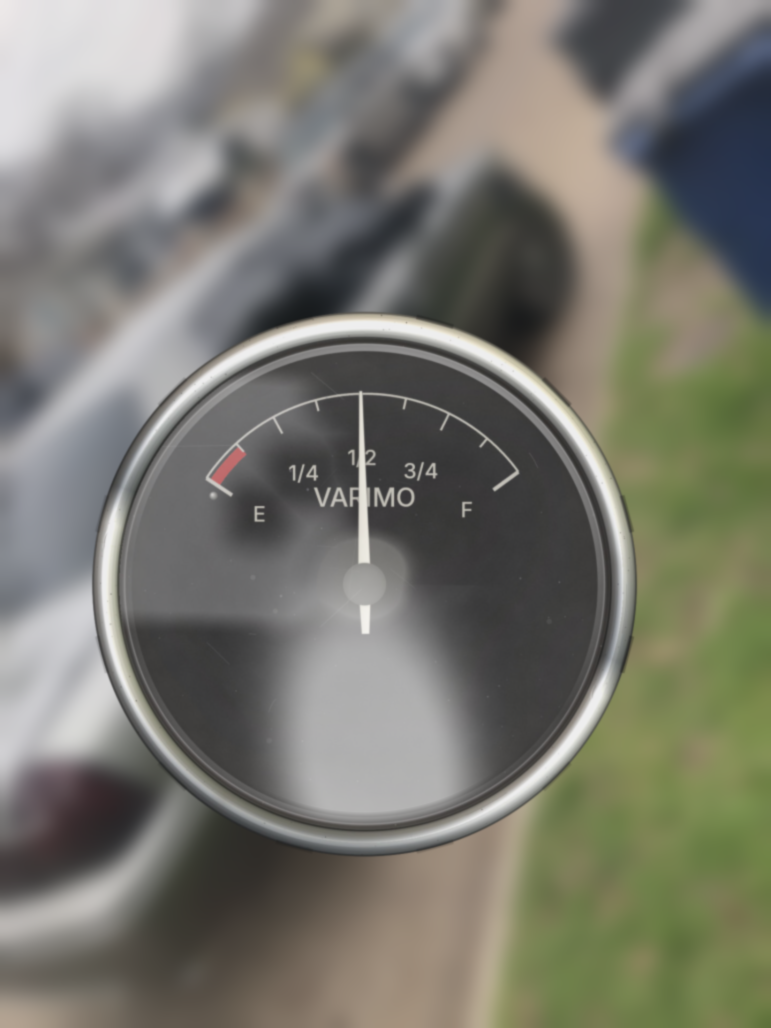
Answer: 0.5
